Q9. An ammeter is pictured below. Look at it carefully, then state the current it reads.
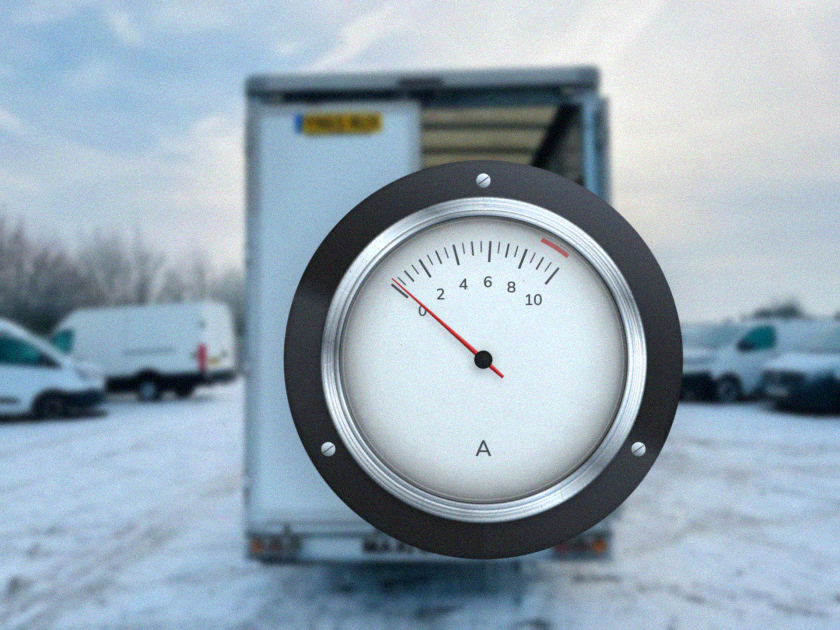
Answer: 0.25 A
